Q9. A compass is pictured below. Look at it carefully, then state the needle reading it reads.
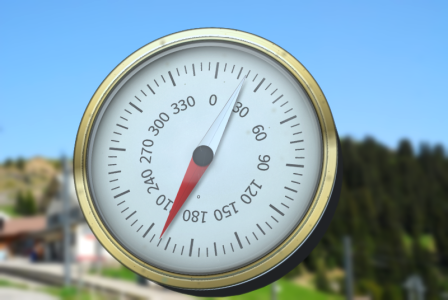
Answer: 200 °
